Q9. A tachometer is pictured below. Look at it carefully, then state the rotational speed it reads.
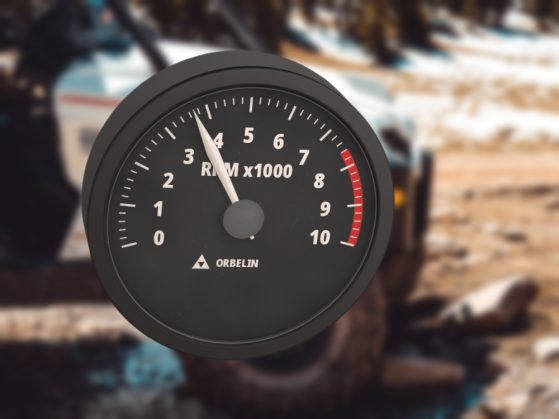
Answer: 3700 rpm
